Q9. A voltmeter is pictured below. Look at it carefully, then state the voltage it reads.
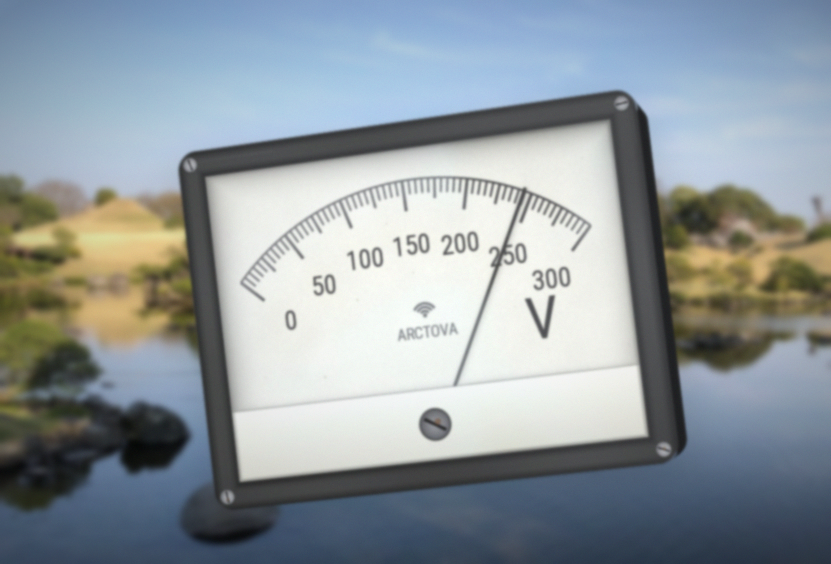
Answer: 245 V
